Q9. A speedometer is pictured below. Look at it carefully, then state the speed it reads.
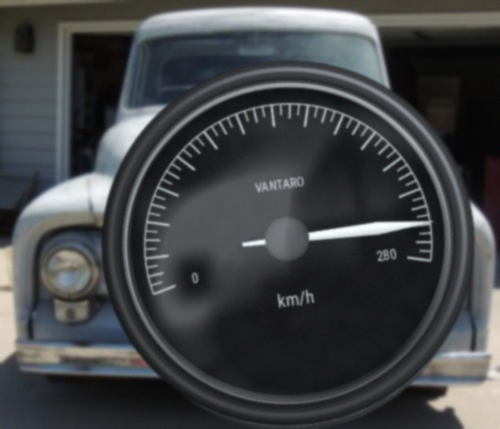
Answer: 260 km/h
